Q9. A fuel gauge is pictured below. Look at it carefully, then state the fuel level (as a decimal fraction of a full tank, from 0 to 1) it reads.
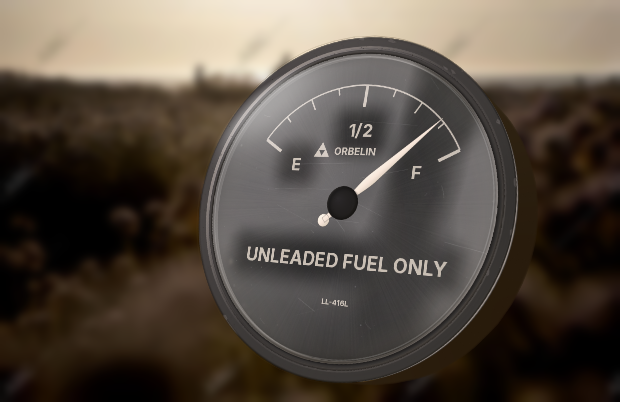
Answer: 0.875
